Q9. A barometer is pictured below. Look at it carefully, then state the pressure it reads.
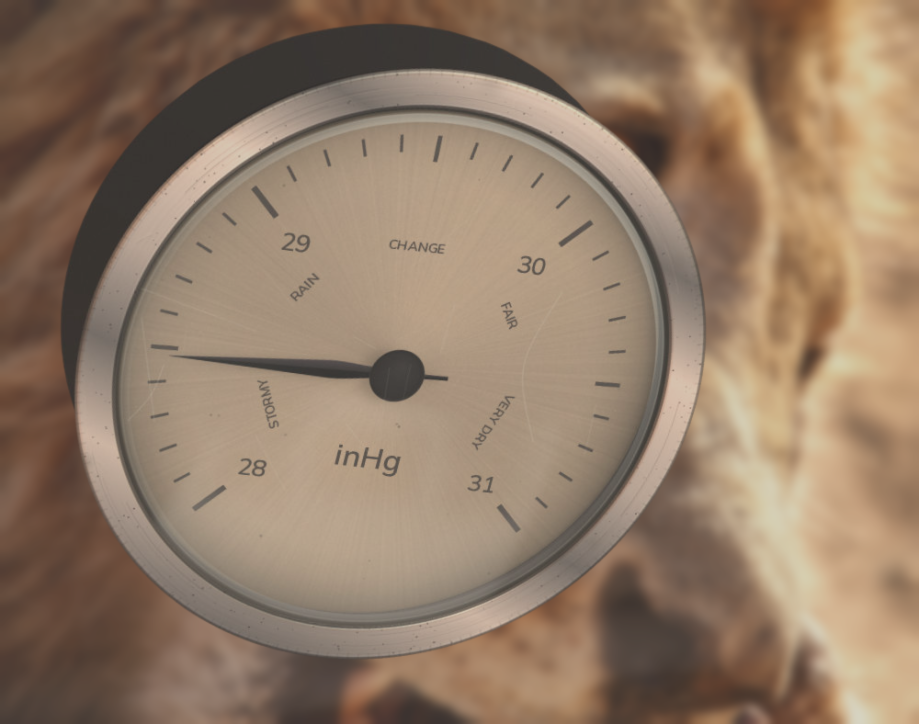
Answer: 28.5 inHg
